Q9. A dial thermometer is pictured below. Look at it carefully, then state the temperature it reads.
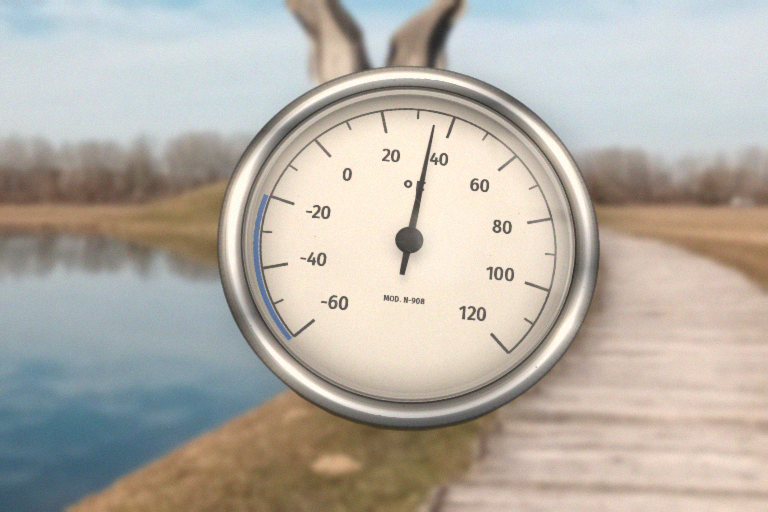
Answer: 35 °F
